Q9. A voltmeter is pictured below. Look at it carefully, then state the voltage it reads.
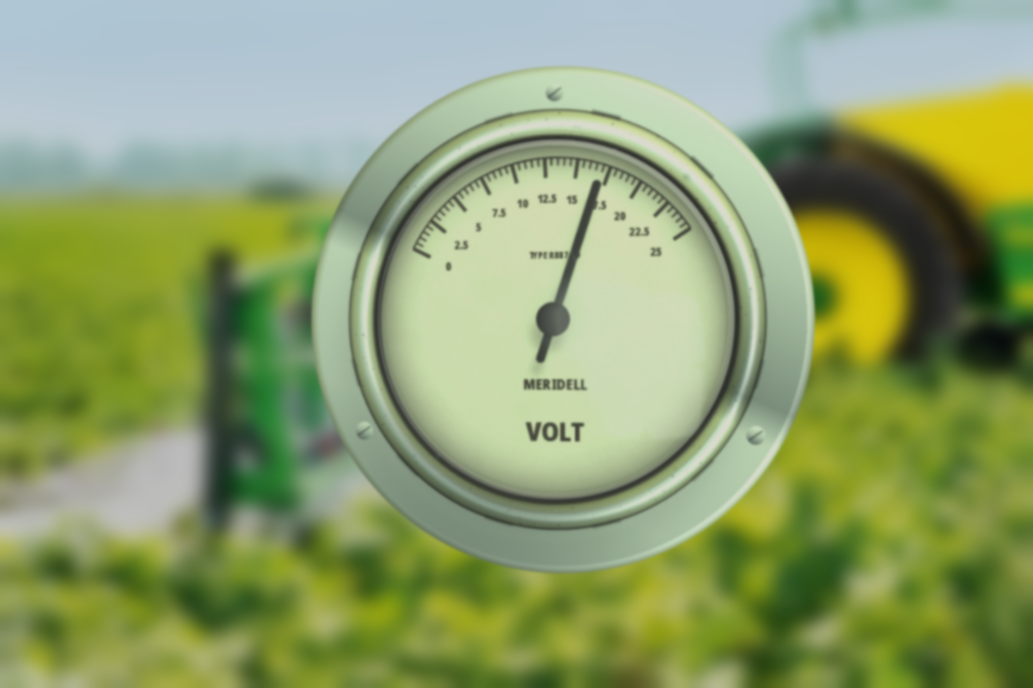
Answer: 17 V
